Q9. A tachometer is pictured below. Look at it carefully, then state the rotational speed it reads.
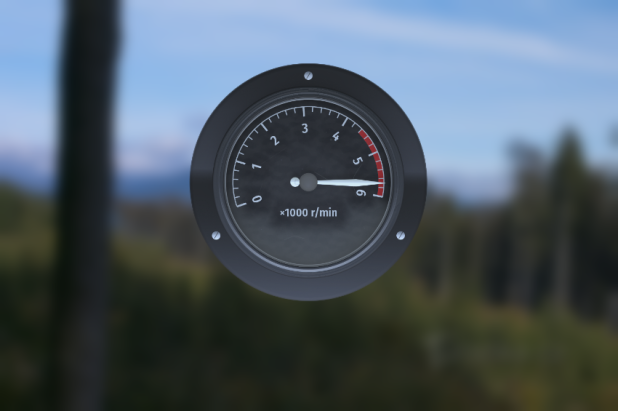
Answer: 5700 rpm
